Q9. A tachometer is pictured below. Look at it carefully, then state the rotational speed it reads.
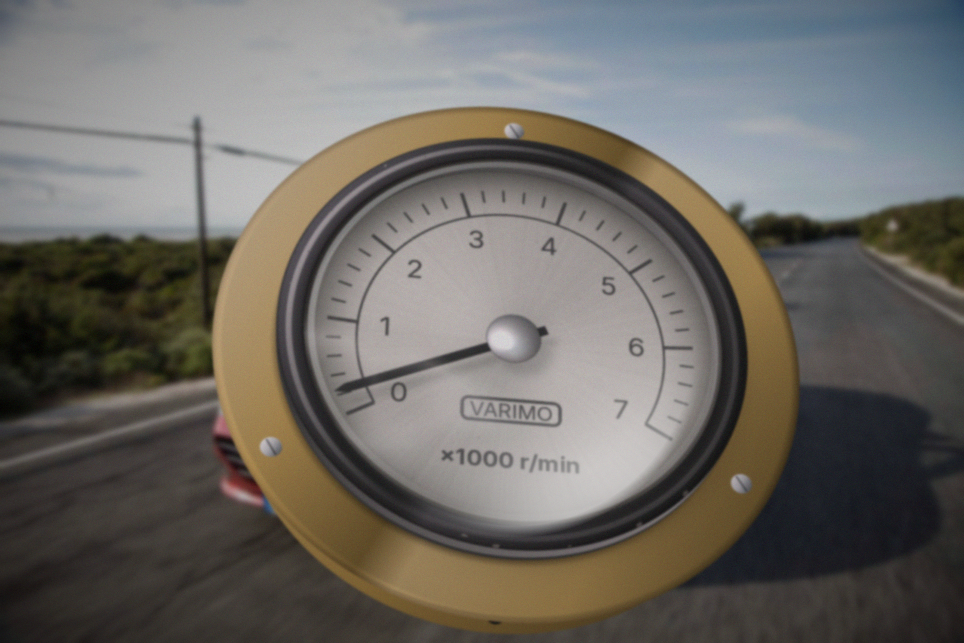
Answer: 200 rpm
